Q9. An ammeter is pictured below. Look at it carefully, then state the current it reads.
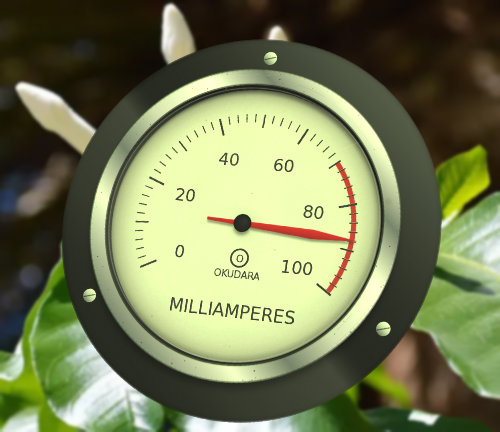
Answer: 88 mA
